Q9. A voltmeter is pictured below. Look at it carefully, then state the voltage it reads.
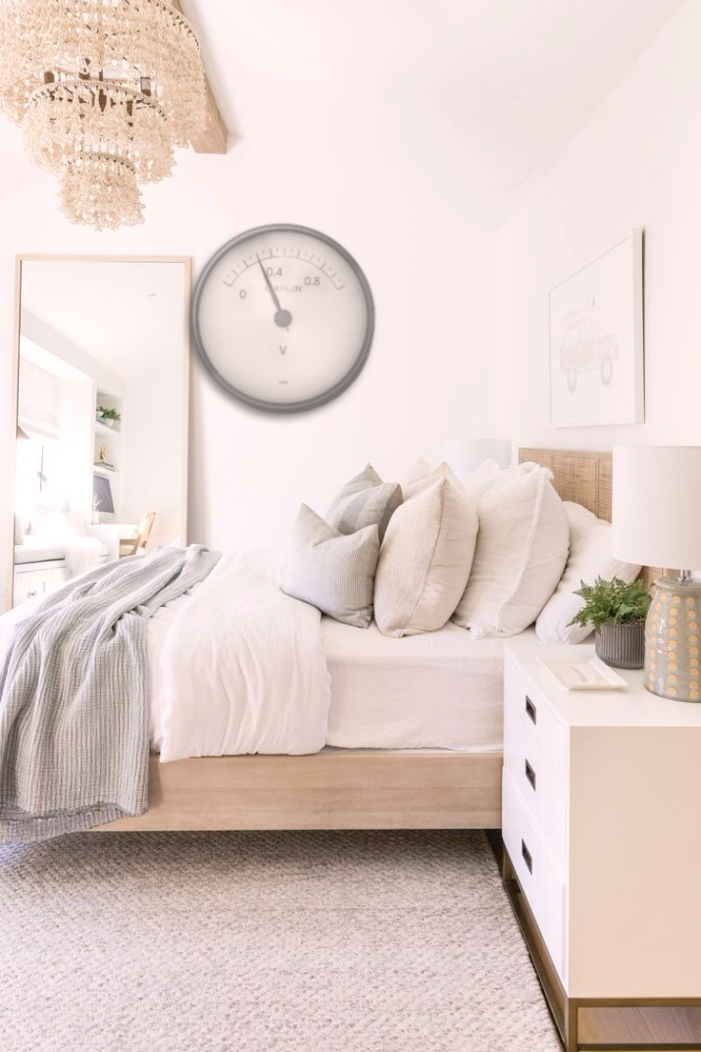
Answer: 0.3 V
